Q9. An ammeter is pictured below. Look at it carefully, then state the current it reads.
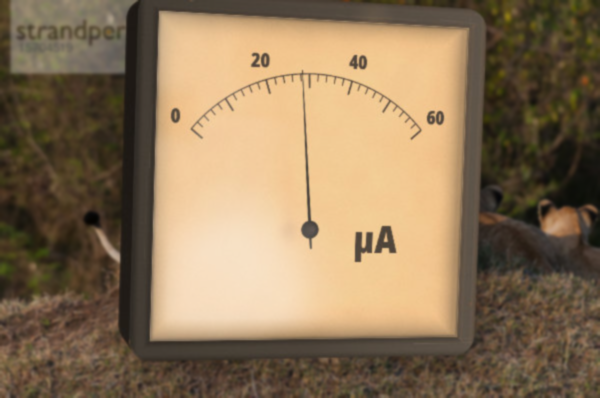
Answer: 28 µA
